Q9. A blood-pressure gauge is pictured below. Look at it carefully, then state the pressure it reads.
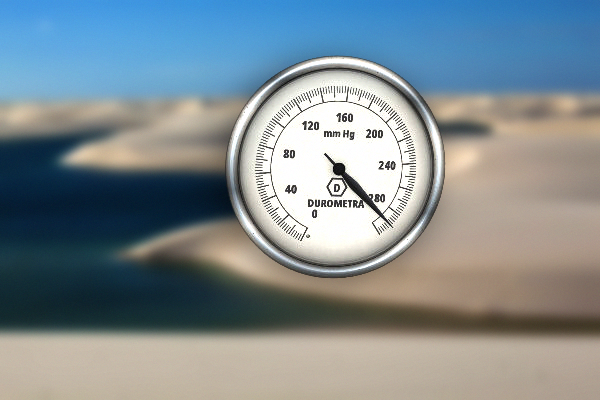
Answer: 290 mmHg
